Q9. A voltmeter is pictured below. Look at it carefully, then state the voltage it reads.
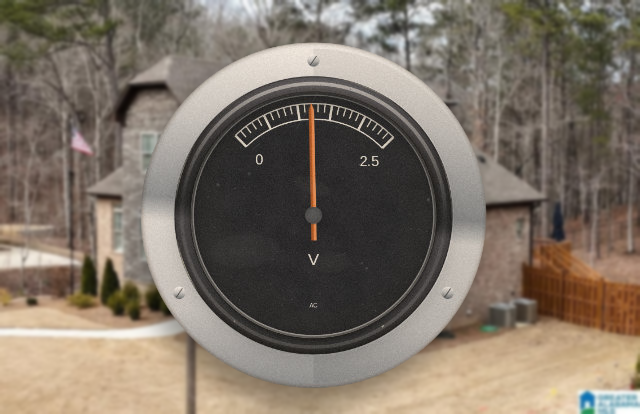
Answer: 1.2 V
